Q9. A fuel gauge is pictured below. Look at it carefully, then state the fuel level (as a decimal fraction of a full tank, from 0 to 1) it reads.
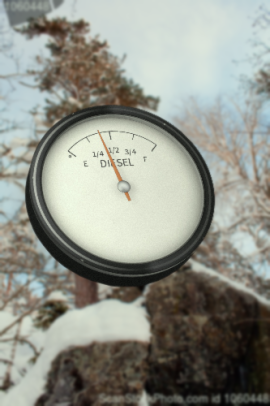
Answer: 0.375
